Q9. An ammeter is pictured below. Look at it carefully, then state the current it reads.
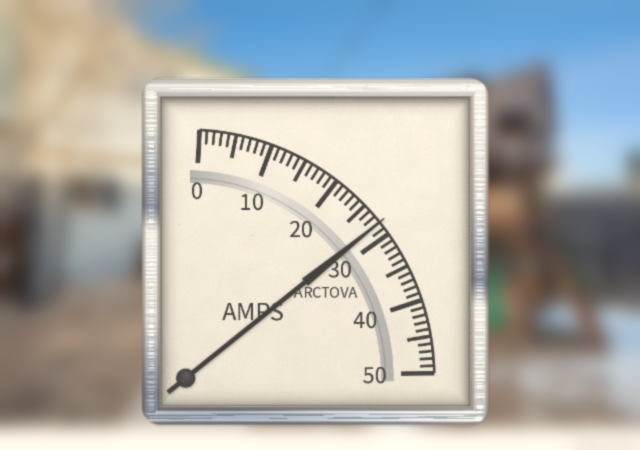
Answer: 28 A
